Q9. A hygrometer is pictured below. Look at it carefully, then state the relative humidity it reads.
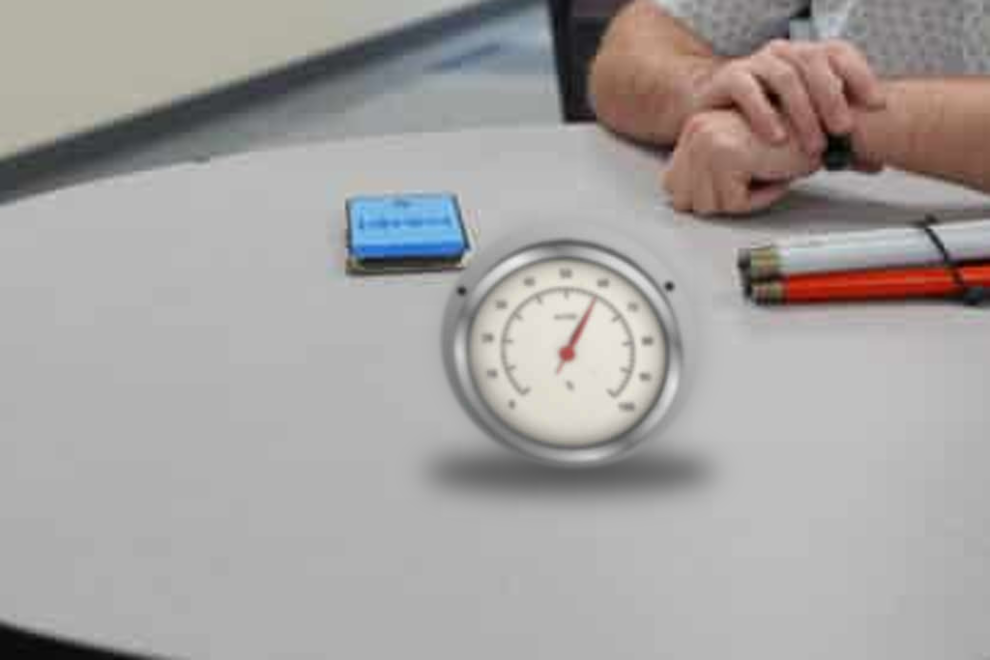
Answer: 60 %
